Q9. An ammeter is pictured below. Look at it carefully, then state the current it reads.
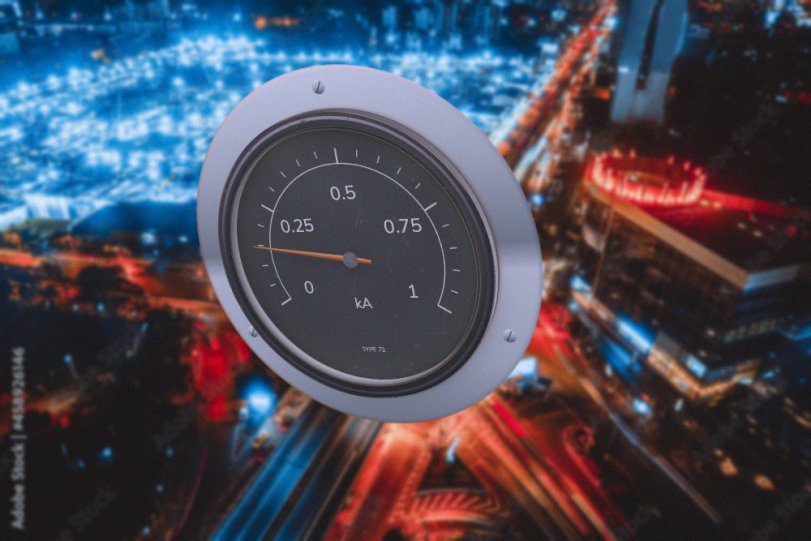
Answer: 0.15 kA
